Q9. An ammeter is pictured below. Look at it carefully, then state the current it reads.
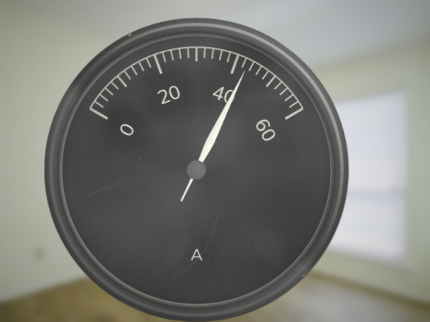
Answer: 43 A
